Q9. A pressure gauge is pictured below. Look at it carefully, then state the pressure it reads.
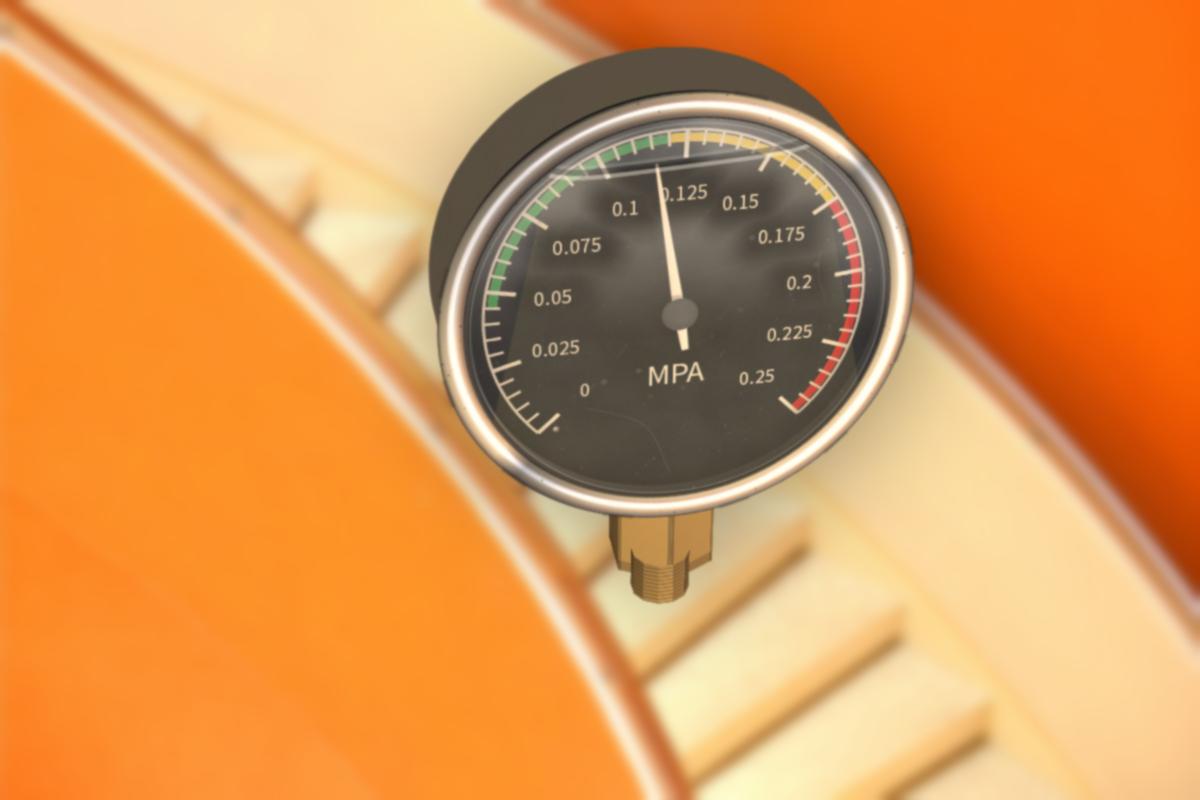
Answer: 0.115 MPa
